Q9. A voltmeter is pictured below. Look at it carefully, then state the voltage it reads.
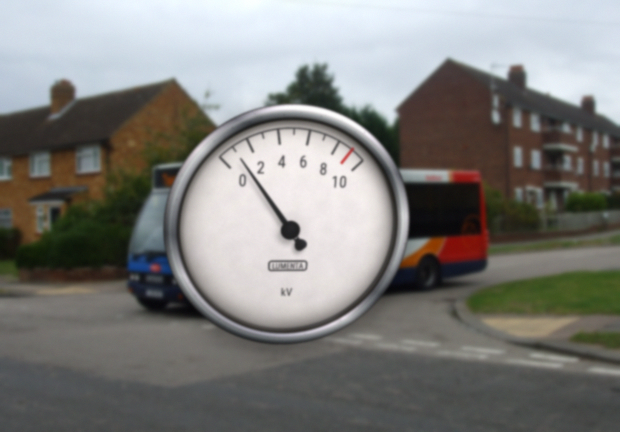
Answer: 1 kV
